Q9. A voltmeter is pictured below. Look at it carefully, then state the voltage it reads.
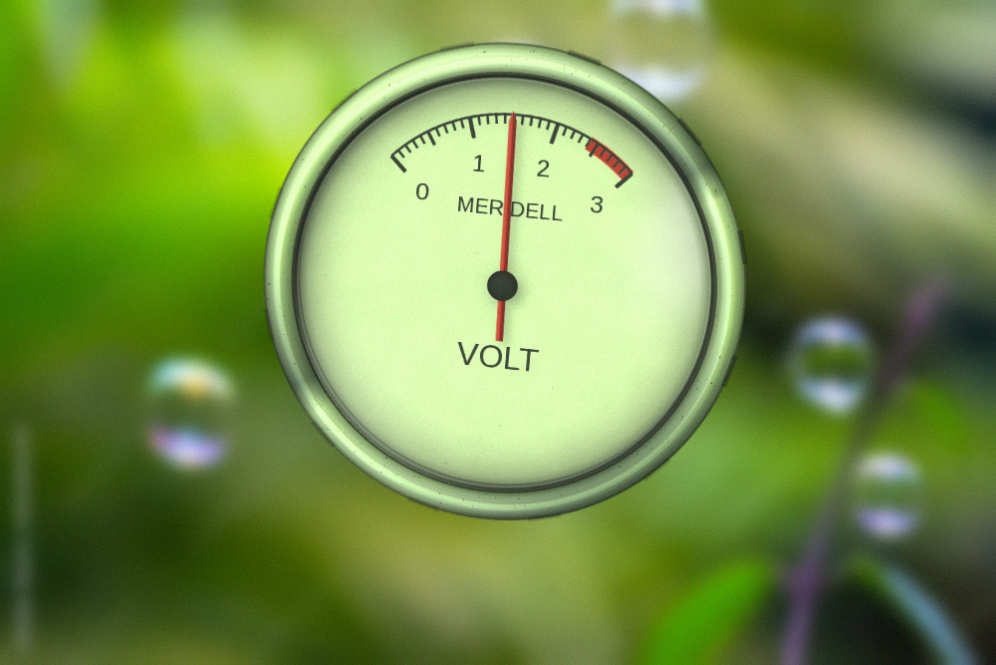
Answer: 1.5 V
